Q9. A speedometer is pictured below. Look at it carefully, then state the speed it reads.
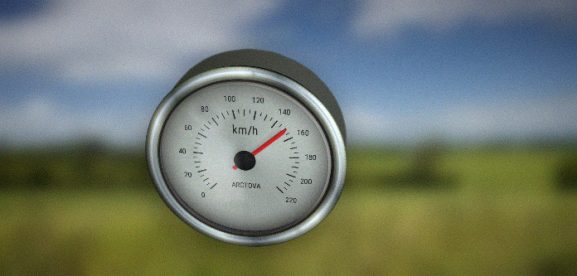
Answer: 150 km/h
